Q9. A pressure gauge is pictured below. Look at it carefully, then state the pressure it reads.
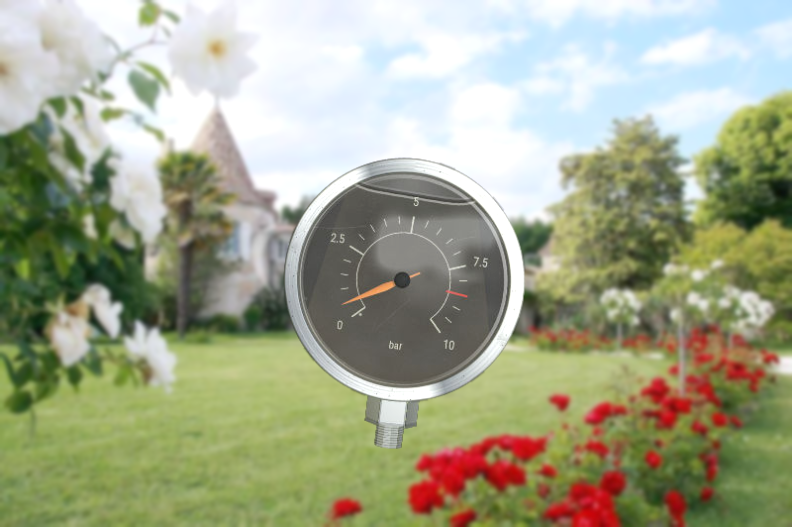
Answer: 0.5 bar
